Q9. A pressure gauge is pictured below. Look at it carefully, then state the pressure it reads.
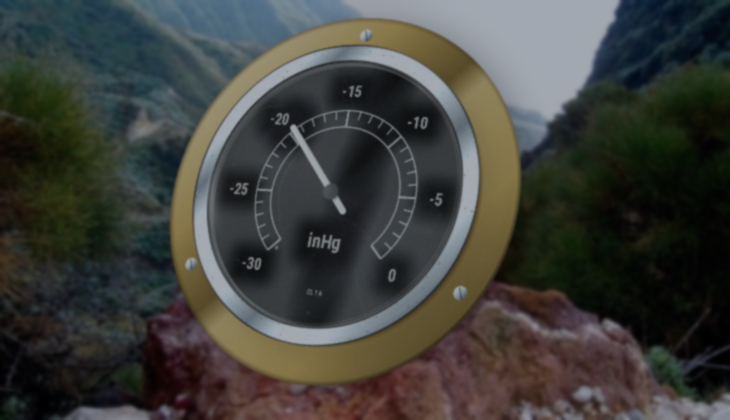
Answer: -19.5 inHg
